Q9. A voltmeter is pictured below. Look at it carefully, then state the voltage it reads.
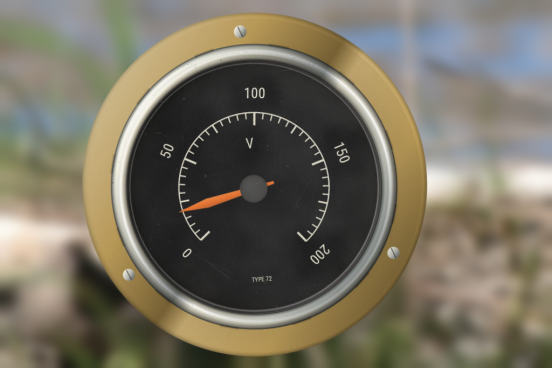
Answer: 20 V
